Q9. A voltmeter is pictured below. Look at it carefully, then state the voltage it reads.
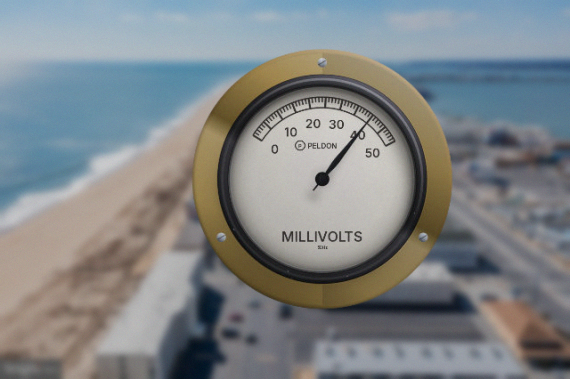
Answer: 40 mV
